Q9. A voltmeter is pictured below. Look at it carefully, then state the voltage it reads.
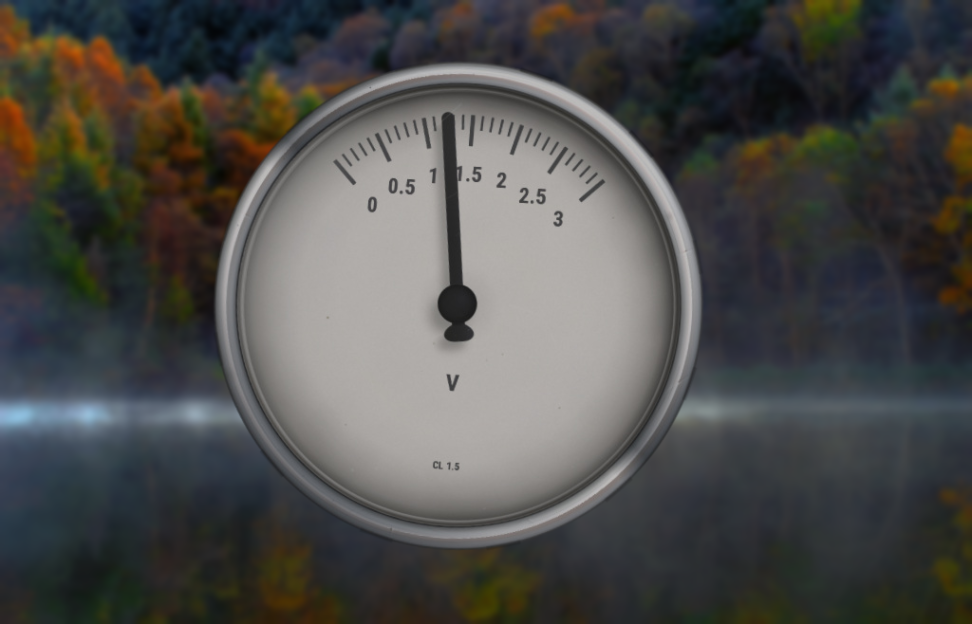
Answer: 1.25 V
